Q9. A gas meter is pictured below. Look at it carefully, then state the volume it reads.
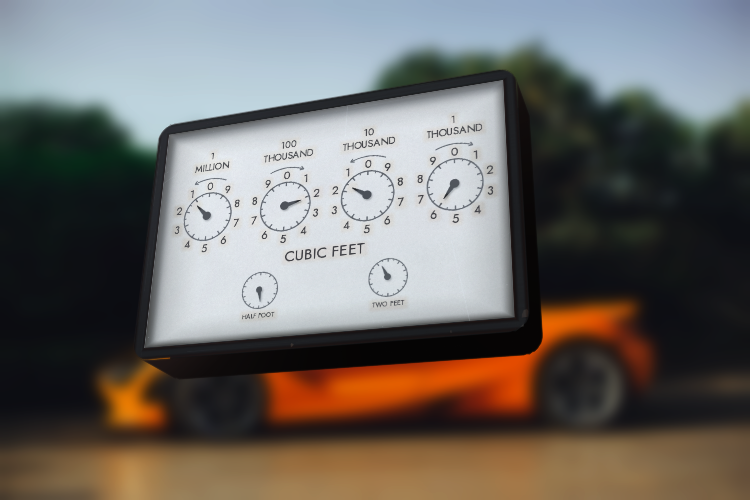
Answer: 121600 ft³
